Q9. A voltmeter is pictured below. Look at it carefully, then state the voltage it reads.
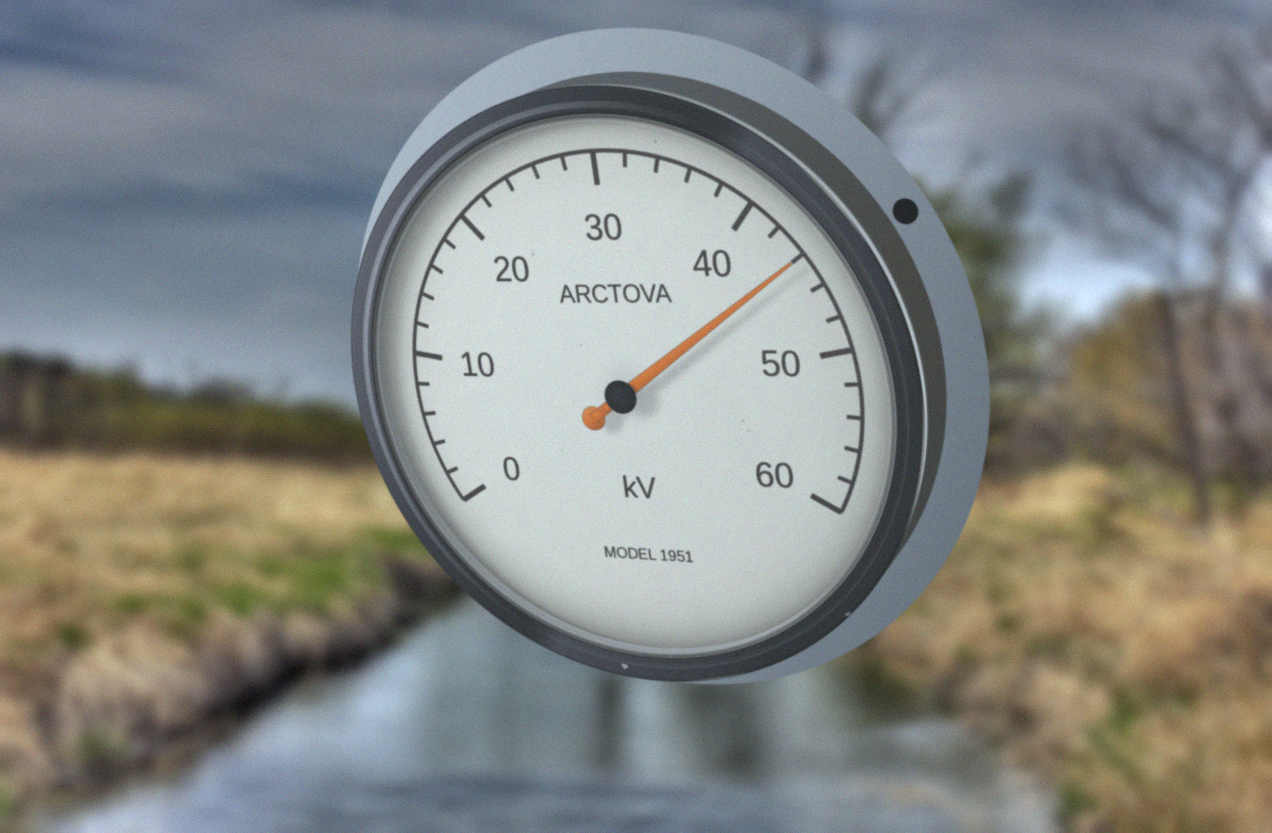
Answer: 44 kV
